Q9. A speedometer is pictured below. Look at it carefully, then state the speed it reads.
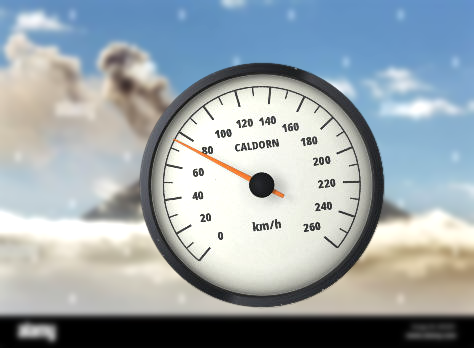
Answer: 75 km/h
